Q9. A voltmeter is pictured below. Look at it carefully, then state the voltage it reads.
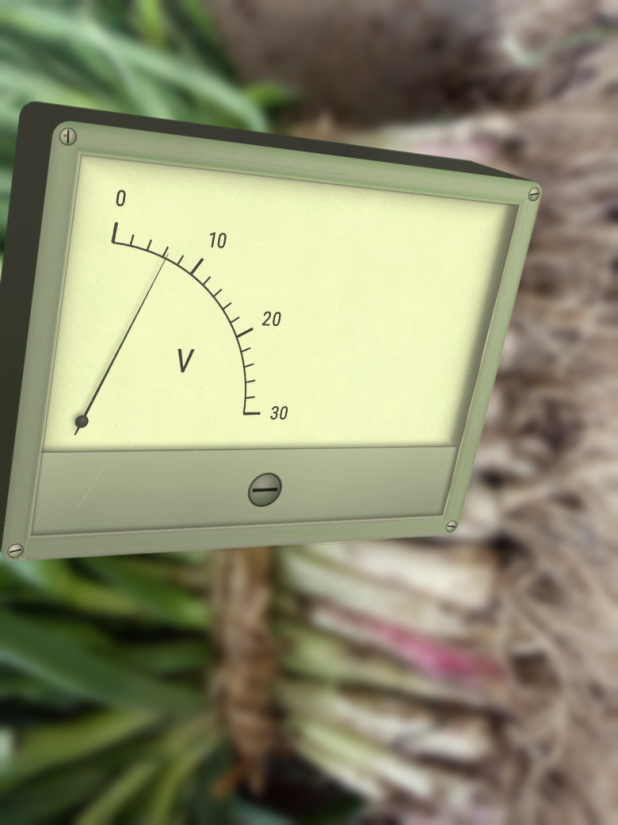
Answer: 6 V
